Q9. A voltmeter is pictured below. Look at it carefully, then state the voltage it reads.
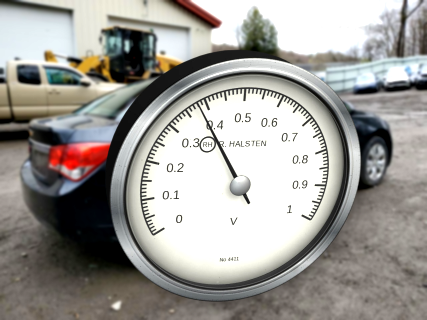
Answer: 0.38 V
